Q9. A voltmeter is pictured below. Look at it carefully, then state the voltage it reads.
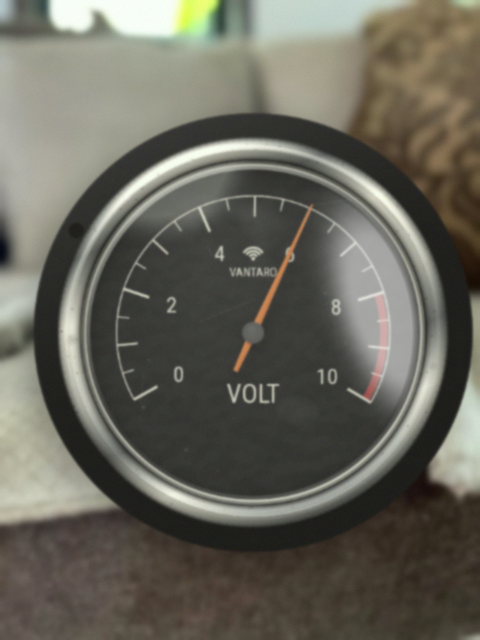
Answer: 6 V
